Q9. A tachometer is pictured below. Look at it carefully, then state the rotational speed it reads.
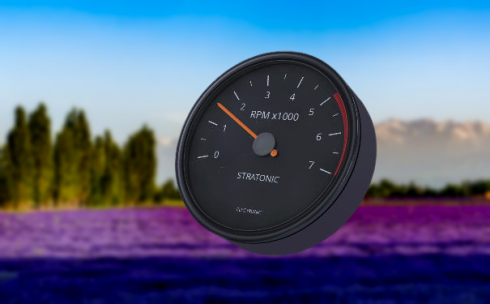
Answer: 1500 rpm
